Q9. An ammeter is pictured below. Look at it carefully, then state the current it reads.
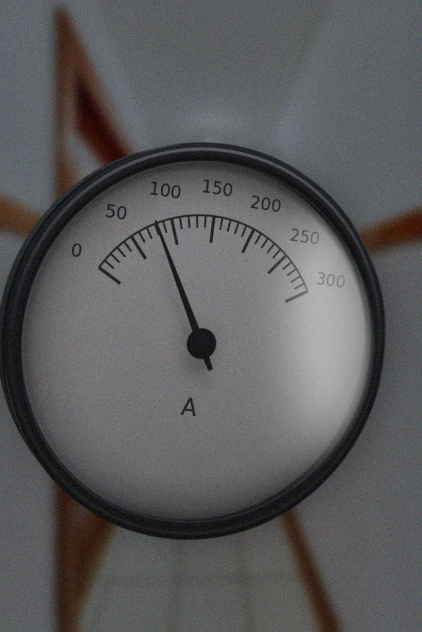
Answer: 80 A
